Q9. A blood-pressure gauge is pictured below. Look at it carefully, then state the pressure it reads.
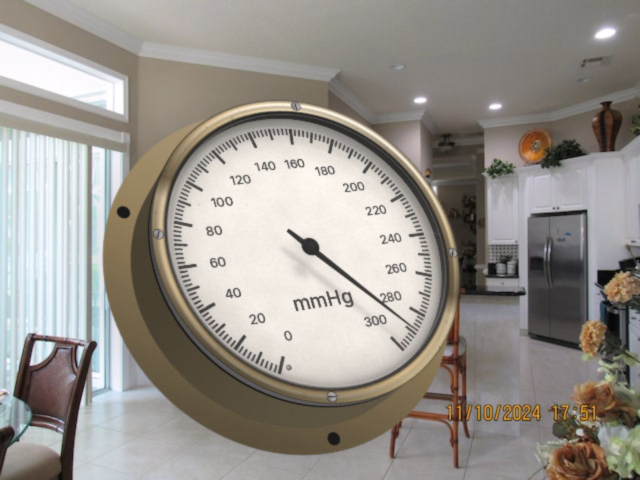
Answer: 290 mmHg
